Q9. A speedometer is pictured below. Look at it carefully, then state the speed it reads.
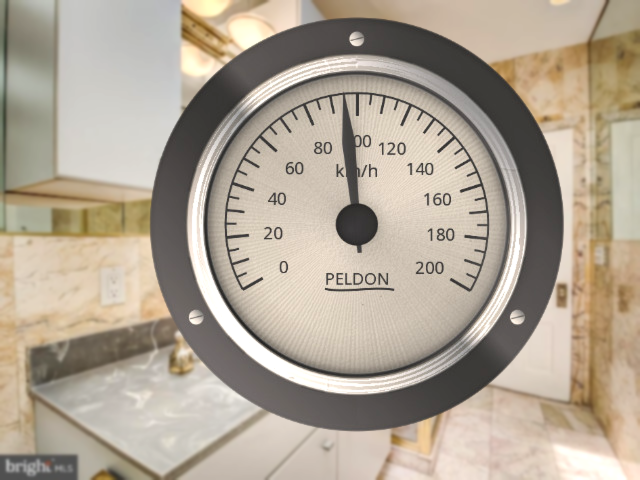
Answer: 95 km/h
